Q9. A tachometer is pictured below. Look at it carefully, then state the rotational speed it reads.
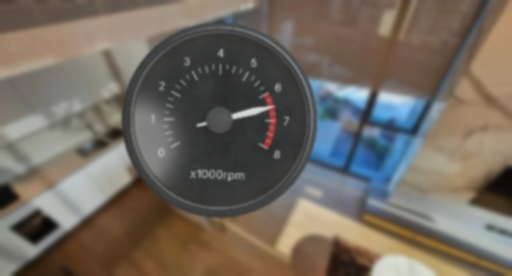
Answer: 6500 rpm
